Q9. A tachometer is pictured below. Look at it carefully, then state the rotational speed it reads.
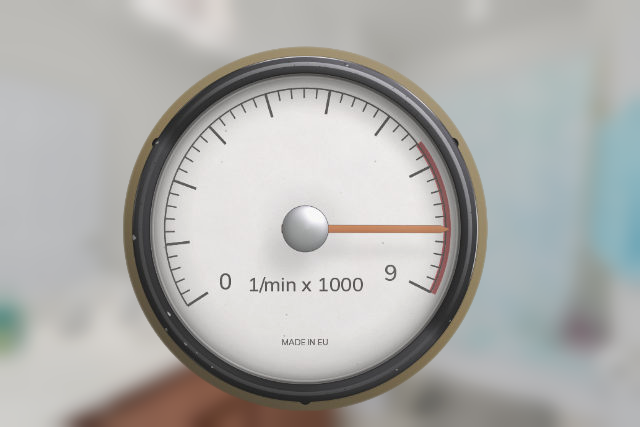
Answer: 8000 rpm
